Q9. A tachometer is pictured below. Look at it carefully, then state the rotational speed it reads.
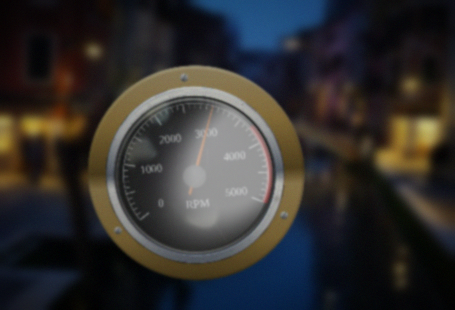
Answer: 3000 rpm
